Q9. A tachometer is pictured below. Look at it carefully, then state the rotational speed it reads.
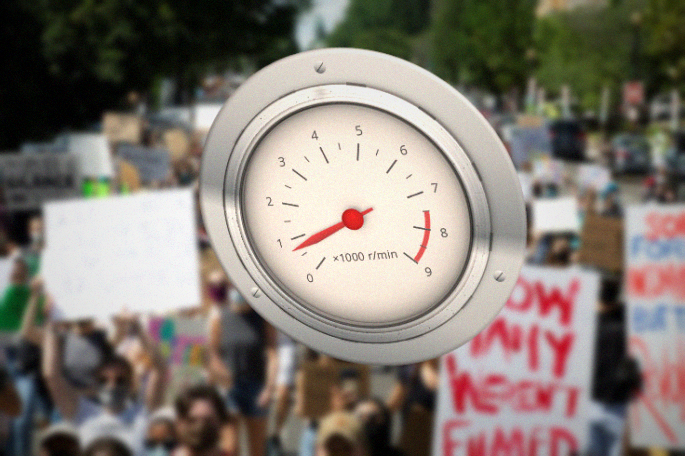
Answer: 750 rpm
